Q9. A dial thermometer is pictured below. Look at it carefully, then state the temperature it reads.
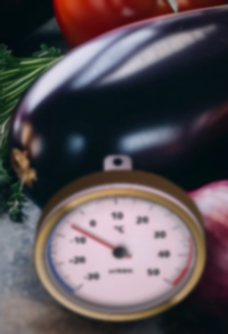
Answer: -5 °C
